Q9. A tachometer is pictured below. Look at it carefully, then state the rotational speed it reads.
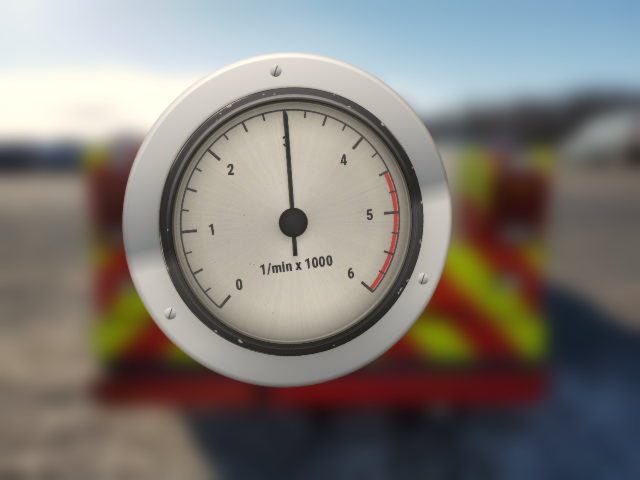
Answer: 3000 rpm
